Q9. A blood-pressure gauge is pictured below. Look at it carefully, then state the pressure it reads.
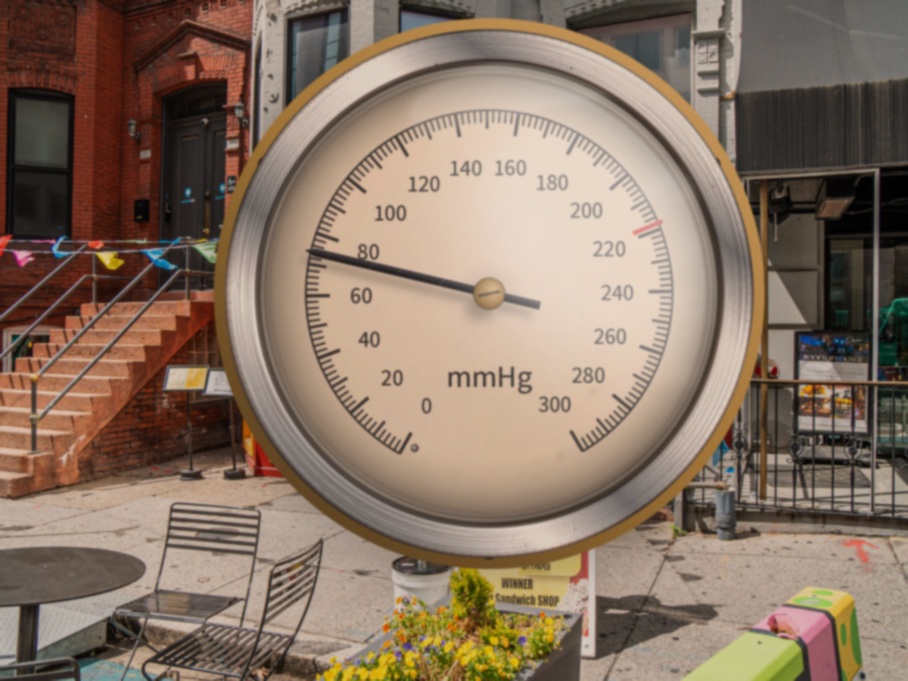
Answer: 74 mmHg
